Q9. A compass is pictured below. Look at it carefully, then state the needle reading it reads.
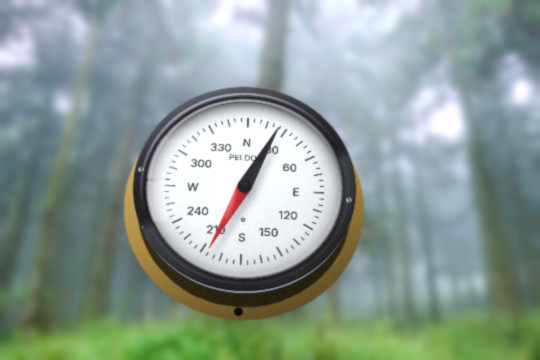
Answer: 205 °
